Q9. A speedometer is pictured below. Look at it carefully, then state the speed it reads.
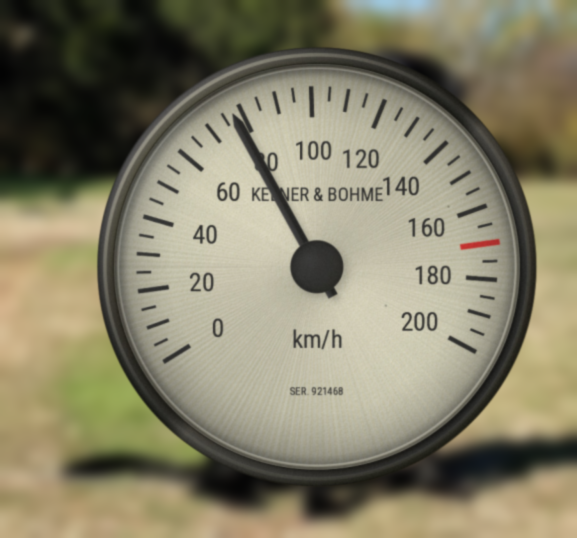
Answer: 77.5 km/h
